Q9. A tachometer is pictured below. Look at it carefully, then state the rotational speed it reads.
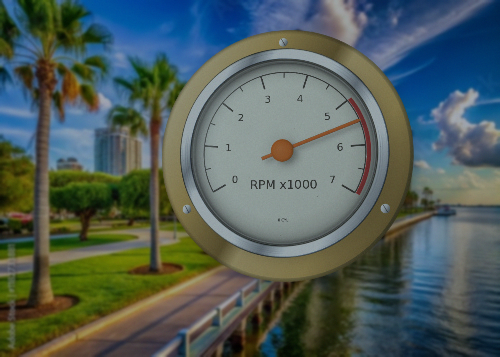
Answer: 5500 rpm
